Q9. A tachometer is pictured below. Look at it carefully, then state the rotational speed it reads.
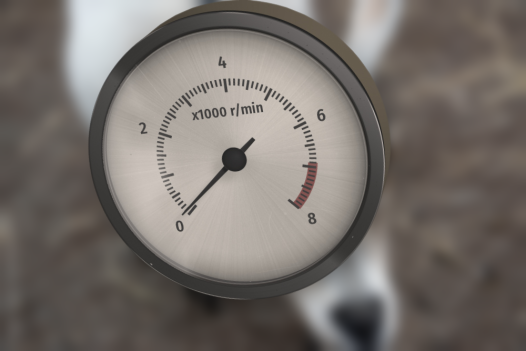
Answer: 100 rpm
